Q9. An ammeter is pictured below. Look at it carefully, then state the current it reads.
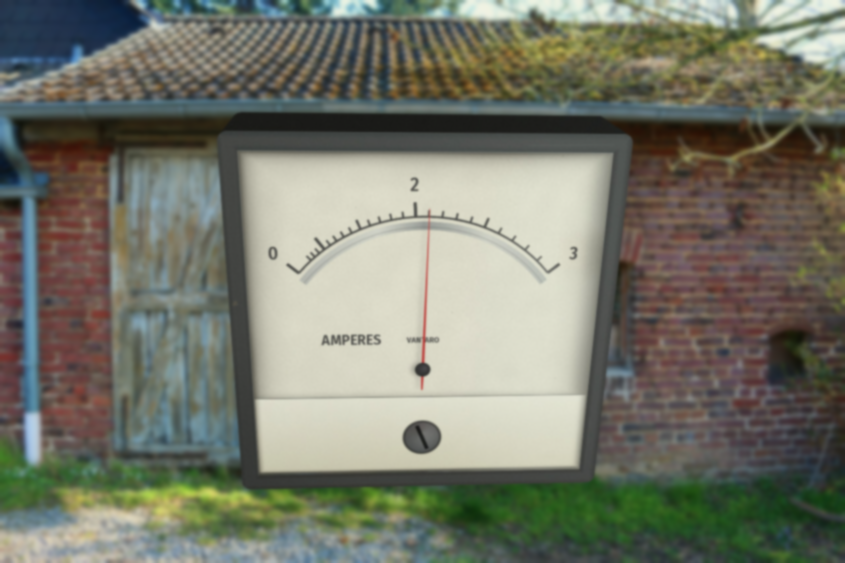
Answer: 2.1 A
